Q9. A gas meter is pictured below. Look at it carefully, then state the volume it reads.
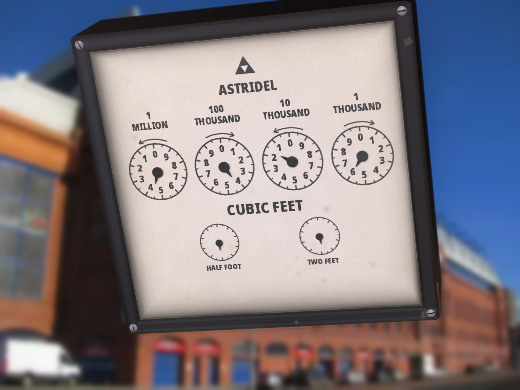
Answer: 441600 ft³
